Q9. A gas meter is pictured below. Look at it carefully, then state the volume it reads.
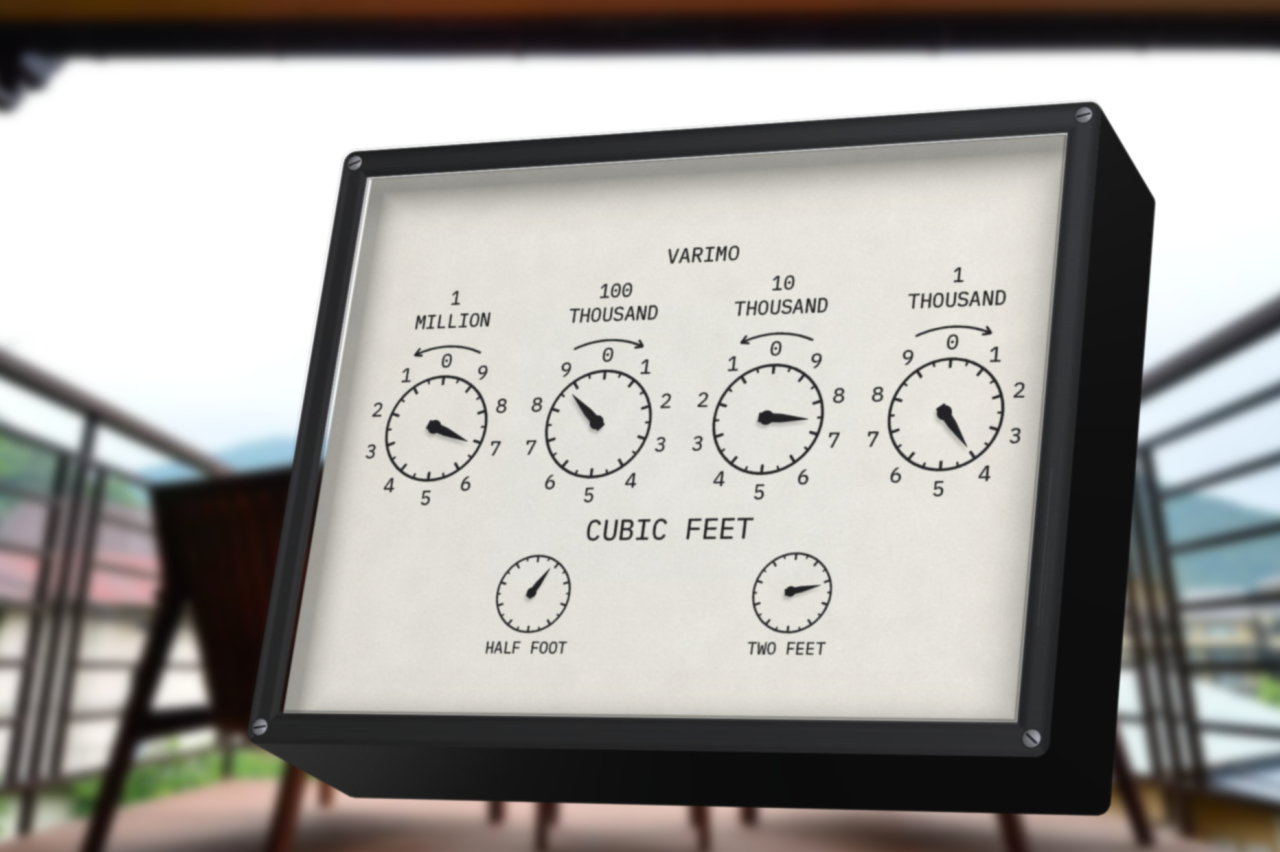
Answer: 687400 ft³
